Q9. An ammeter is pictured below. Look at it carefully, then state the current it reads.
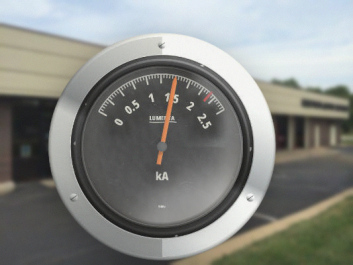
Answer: 1.5 kA
